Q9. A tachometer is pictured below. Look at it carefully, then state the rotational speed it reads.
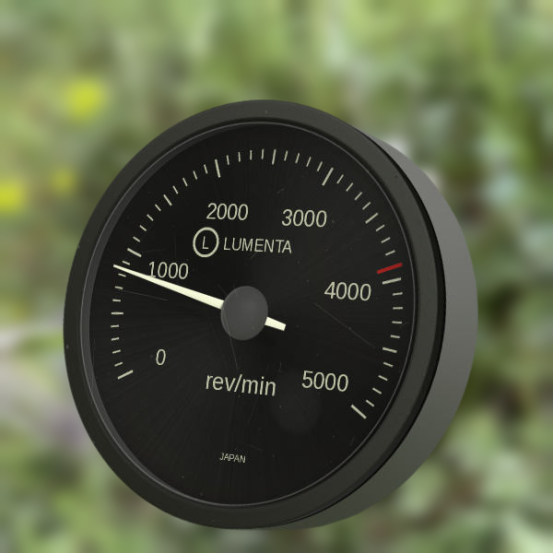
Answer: 850 rpm
